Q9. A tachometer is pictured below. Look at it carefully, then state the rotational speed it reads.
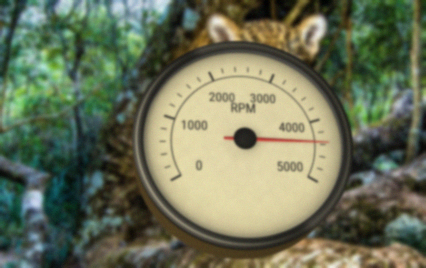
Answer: 4400 rpm
